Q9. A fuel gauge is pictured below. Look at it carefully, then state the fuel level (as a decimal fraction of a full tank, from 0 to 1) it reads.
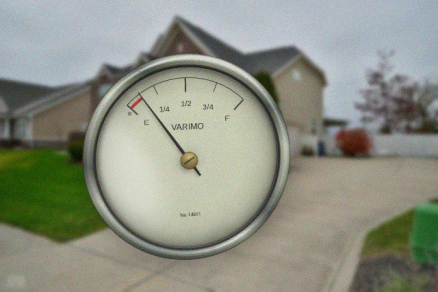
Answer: 0.125
